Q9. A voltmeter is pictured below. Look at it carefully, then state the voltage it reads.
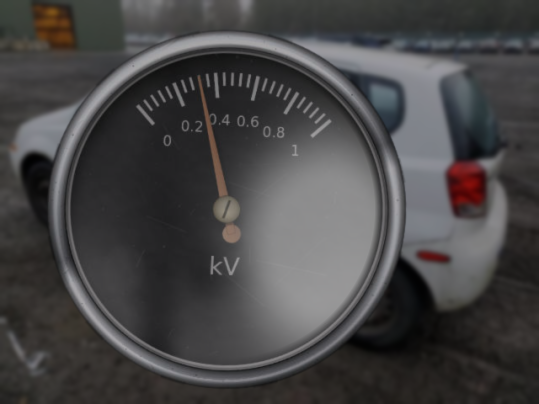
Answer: 0.32 kV
